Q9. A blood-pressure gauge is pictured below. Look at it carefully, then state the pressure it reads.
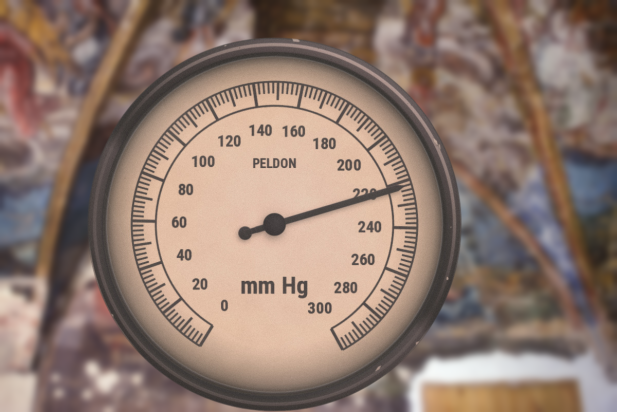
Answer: 222 mmHg
